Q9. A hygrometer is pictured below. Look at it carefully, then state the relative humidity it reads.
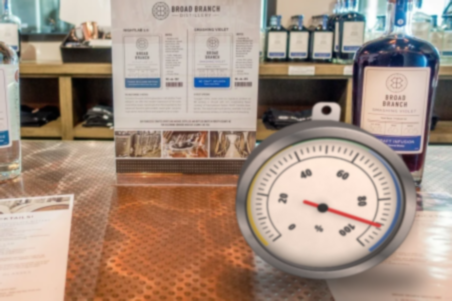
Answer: 90 %
